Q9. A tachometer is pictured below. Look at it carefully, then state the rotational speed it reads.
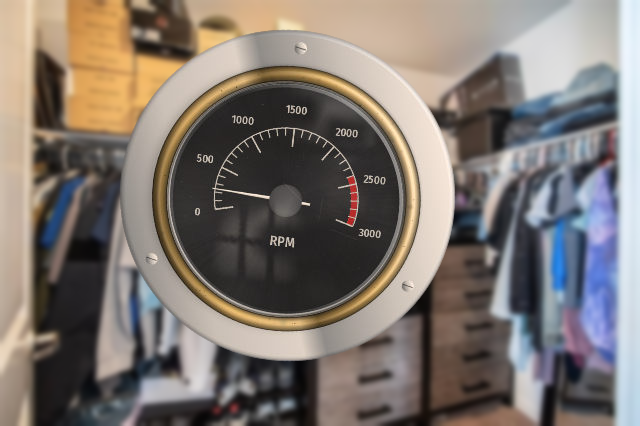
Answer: 250 rpm
